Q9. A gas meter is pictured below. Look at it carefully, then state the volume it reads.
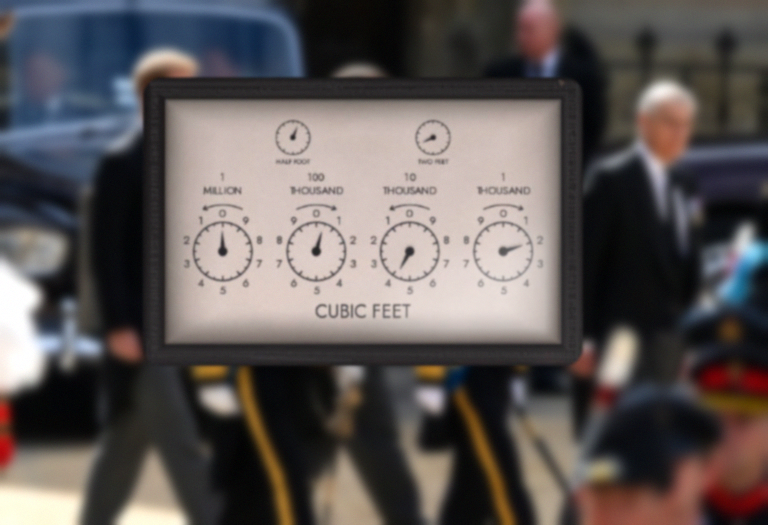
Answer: 4200 ft³
